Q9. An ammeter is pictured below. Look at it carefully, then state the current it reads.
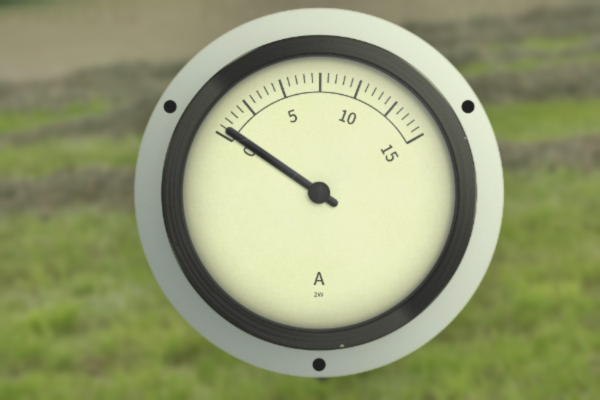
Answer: 0.5 A
